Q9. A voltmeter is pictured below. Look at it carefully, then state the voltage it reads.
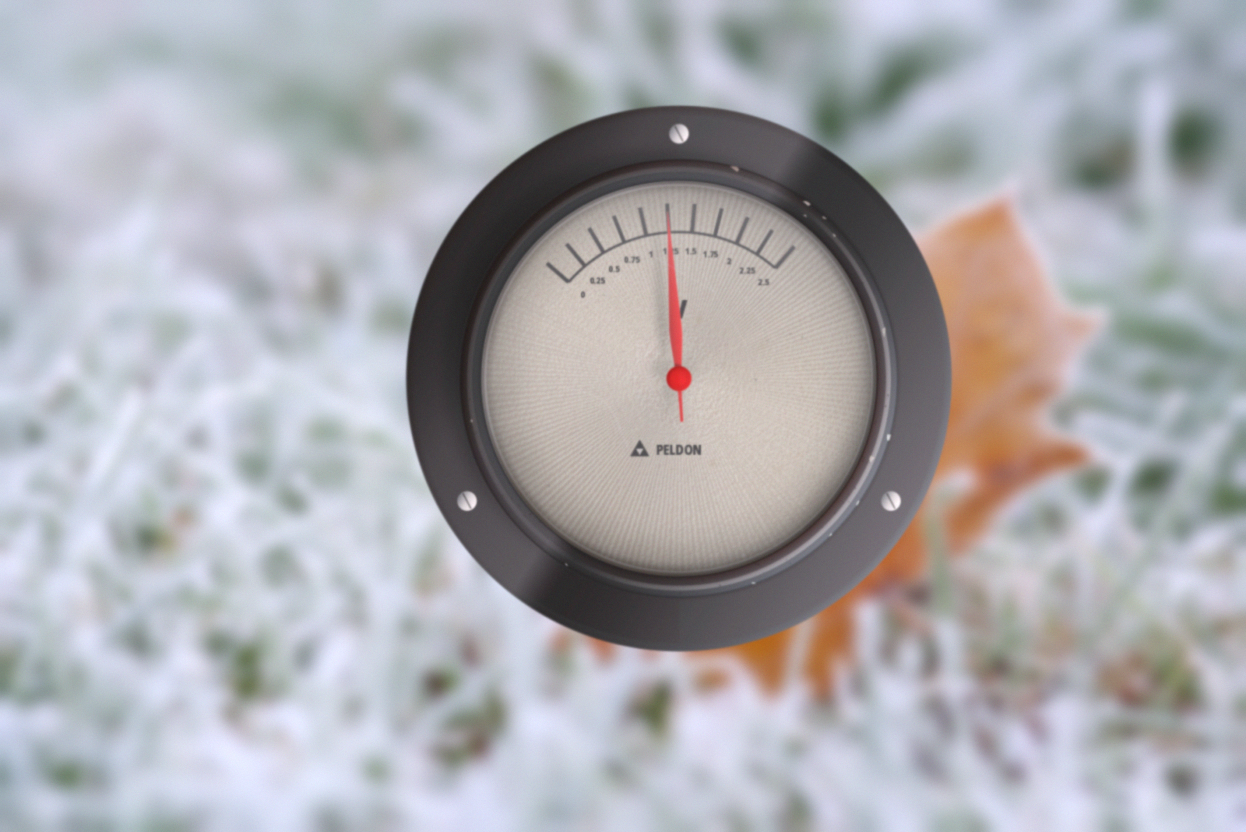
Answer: 1.25 V
